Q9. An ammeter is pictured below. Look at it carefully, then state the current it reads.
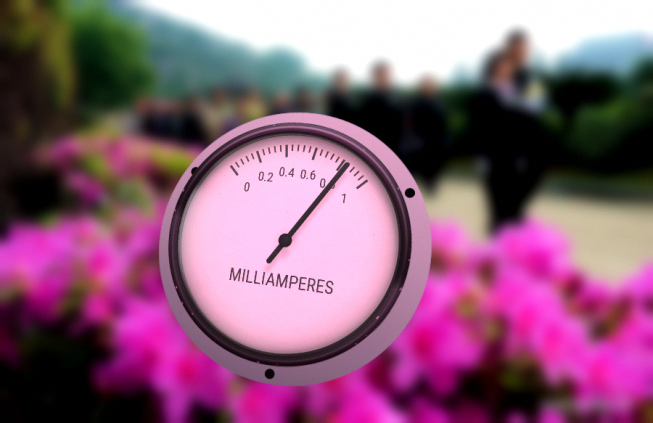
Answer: 0.84 mA
